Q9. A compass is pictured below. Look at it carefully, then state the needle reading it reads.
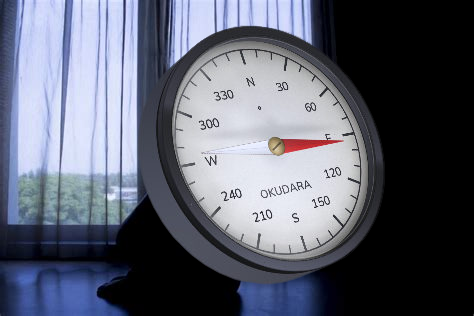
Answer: 95 °
